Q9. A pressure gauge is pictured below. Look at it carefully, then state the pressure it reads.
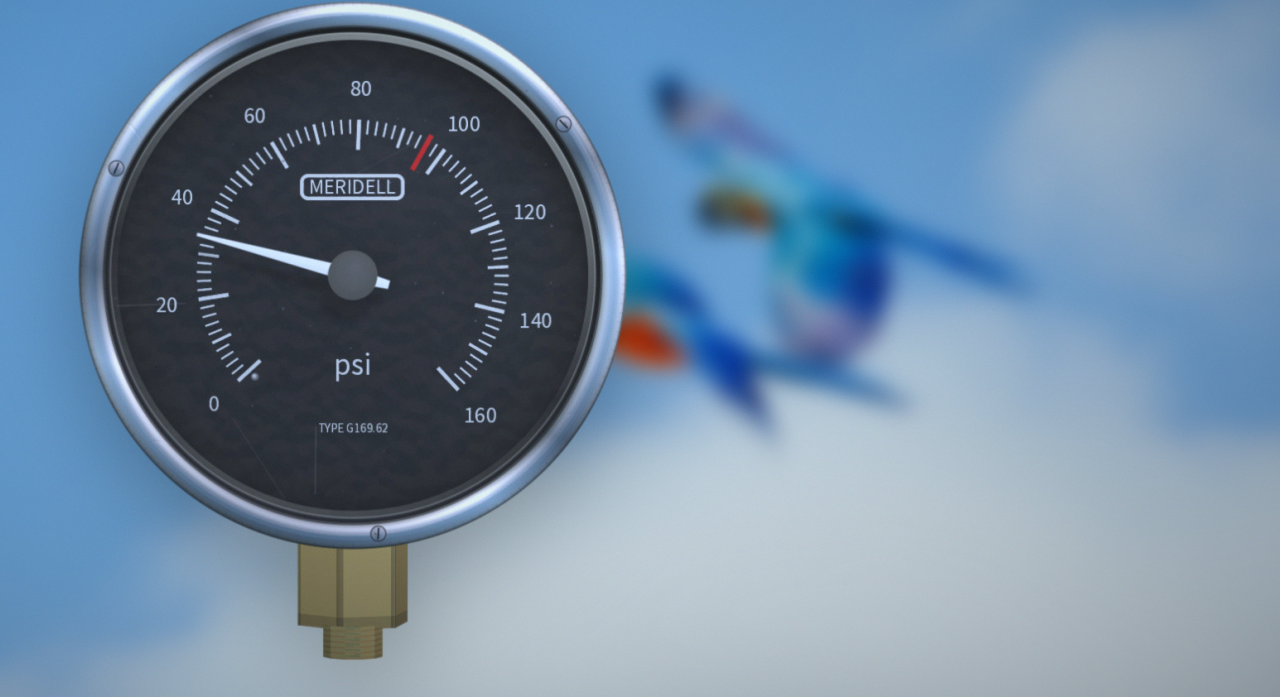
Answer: 34 psi
